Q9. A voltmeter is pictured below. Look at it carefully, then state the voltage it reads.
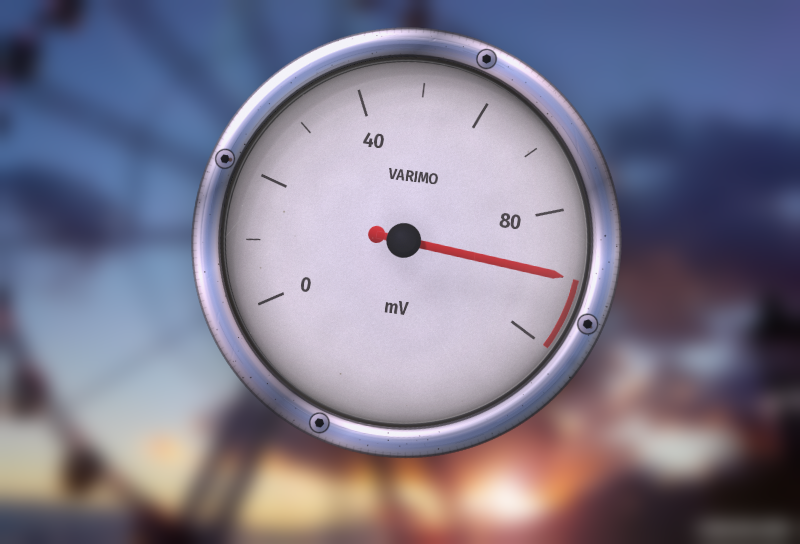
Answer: 90 mV
